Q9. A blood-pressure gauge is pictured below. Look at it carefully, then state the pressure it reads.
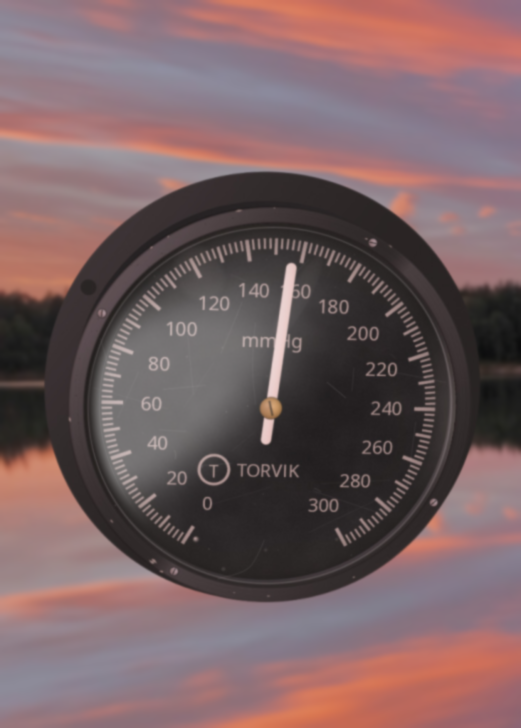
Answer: 156 mmHg
